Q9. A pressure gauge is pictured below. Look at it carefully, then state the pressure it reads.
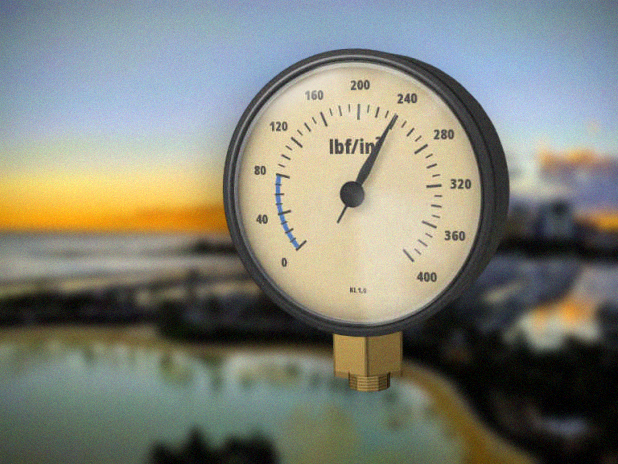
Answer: 240 psi
